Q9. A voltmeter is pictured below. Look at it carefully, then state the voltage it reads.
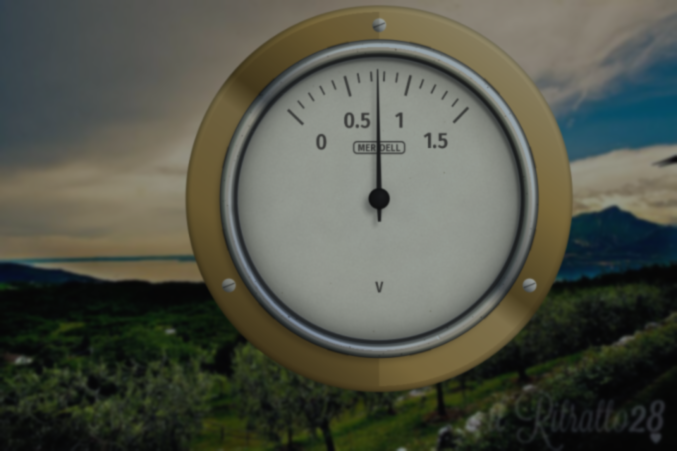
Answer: 0.75 V
